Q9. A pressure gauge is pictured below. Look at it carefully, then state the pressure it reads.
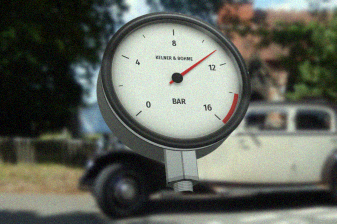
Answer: 11 bar
